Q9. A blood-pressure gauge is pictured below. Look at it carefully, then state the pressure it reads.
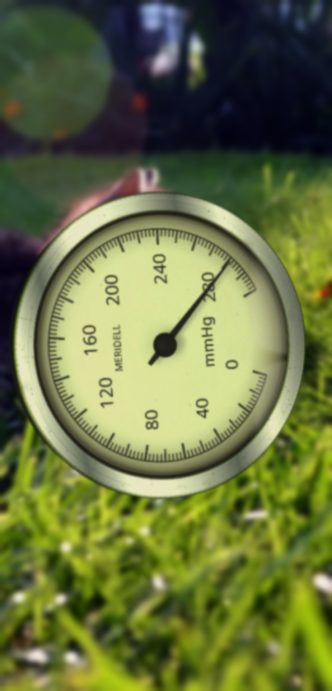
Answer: 280 mmHg
